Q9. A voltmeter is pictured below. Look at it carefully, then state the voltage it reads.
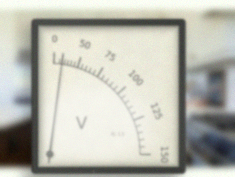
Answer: 25 V
